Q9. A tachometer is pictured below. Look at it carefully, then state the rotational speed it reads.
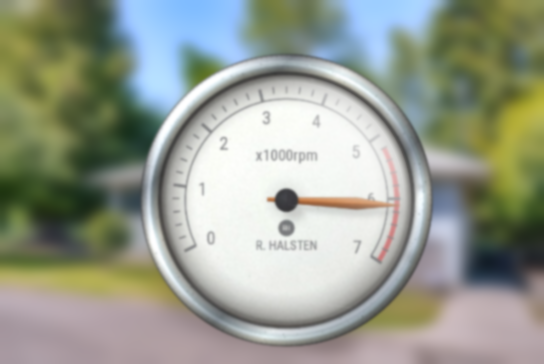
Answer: 6100 rpm
